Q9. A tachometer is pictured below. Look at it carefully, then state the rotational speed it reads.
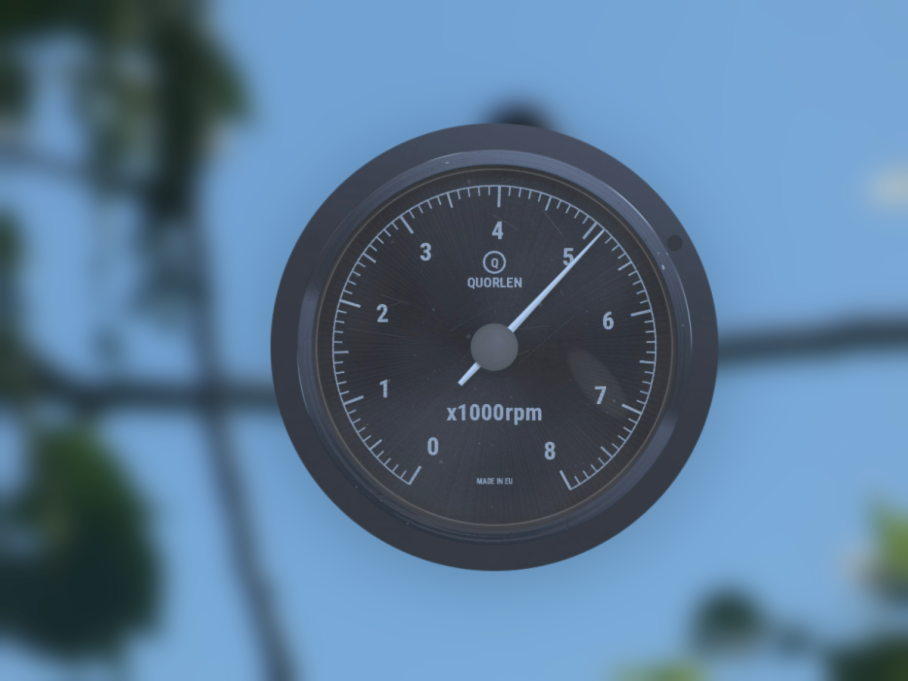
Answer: 5100 rpm
